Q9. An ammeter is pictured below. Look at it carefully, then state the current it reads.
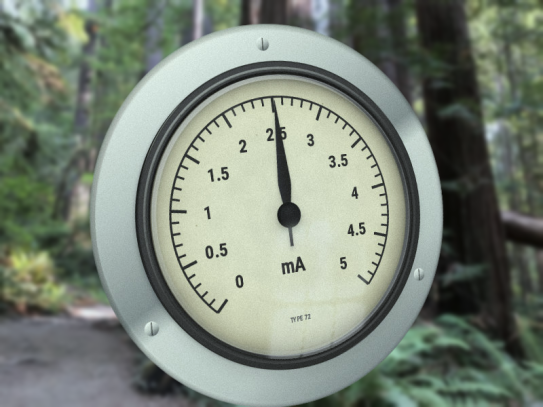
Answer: 2.5 mA
